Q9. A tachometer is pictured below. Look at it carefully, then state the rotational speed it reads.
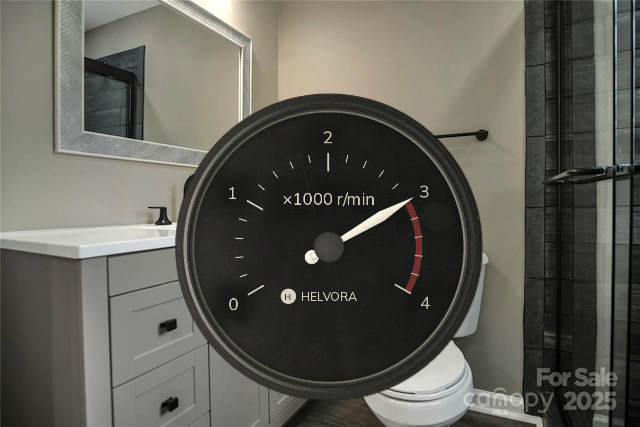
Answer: 3000 rpm
